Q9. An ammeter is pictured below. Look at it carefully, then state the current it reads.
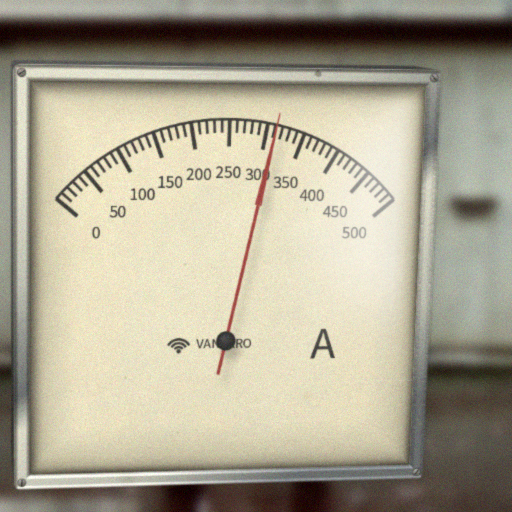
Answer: 310 A
